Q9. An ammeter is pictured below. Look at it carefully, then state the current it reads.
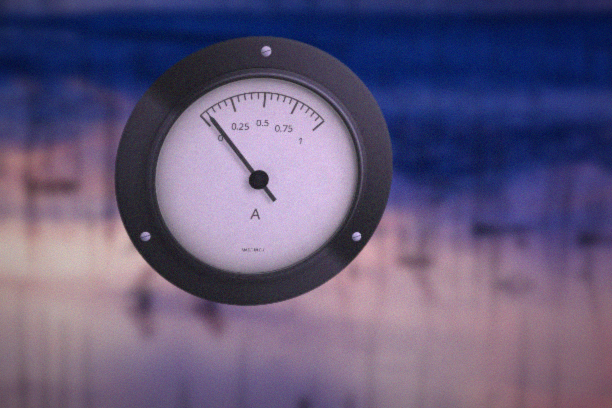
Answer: 0.05 A
